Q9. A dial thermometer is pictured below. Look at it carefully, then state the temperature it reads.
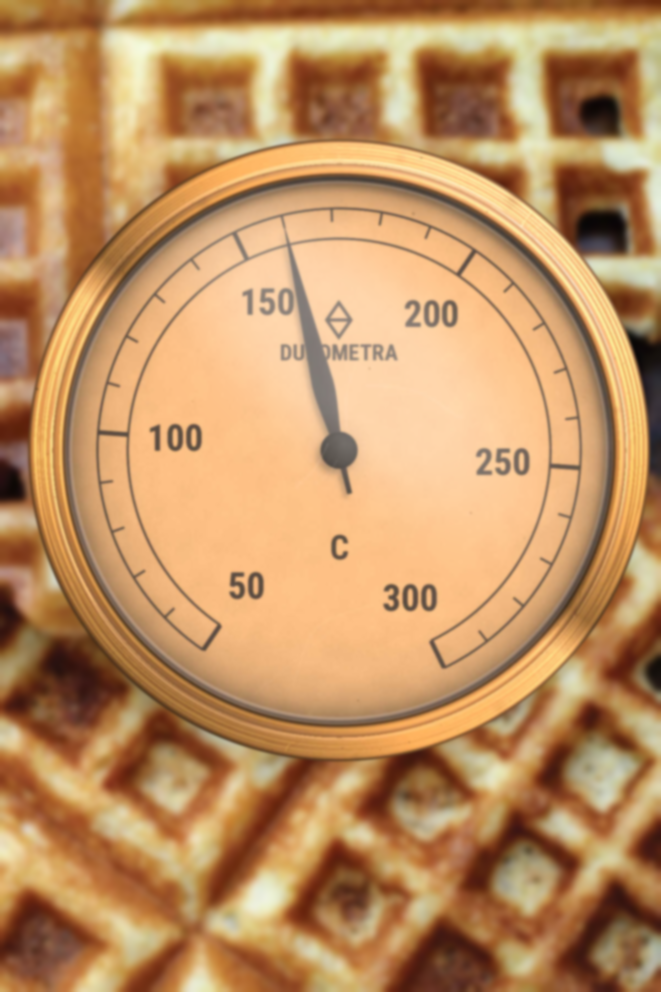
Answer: 160 °C
